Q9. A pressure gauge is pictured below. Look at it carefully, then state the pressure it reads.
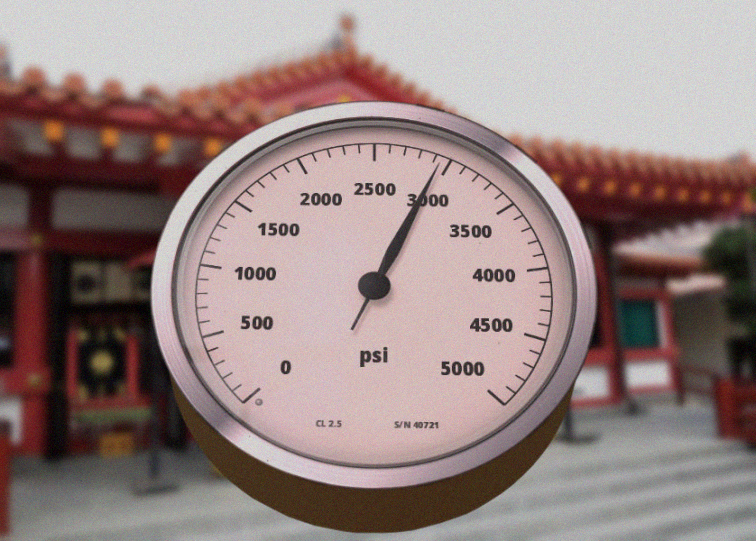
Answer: 2950 psi
